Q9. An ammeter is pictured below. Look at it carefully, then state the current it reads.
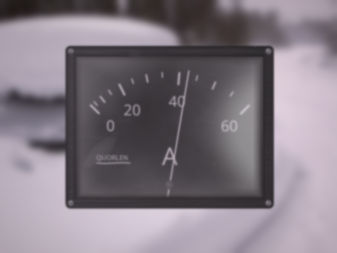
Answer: 42.5 A
